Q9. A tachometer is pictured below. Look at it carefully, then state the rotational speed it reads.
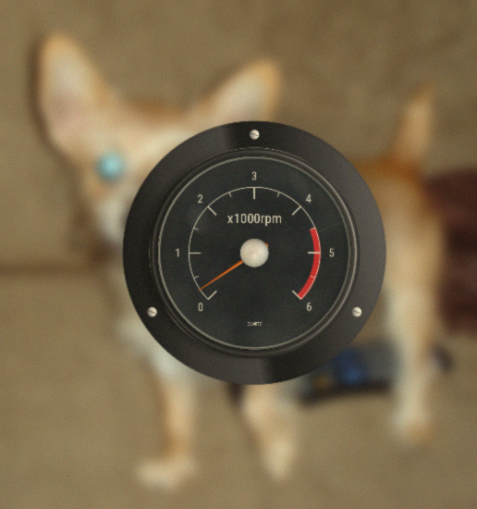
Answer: 250 rpm
